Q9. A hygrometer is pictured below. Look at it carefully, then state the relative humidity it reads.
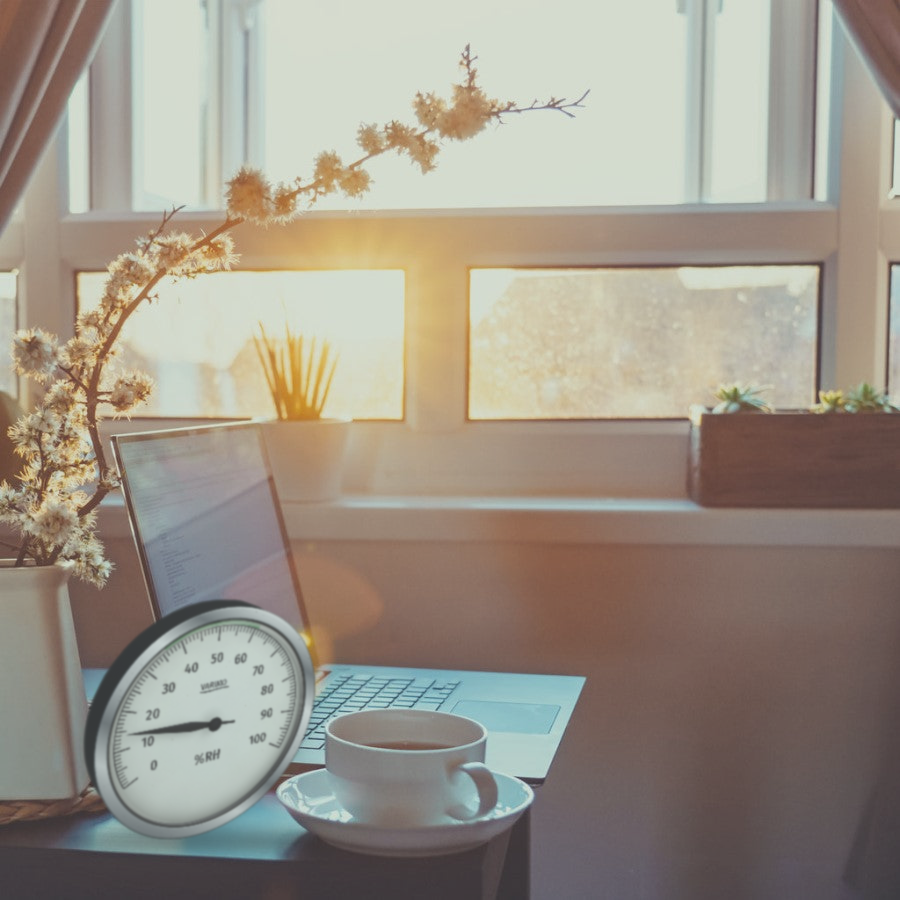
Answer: 15 %
